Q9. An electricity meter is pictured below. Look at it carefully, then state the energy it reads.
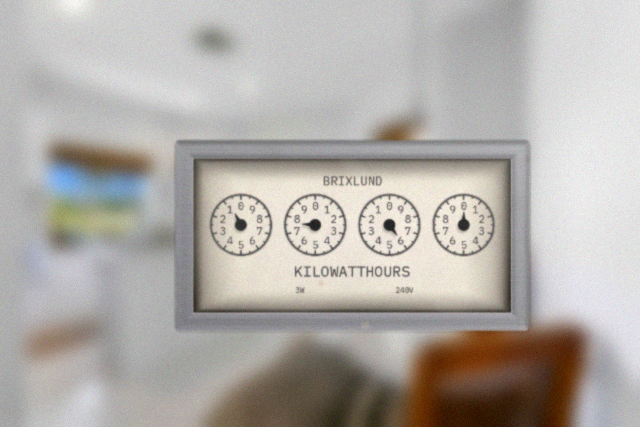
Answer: 760 kWh
